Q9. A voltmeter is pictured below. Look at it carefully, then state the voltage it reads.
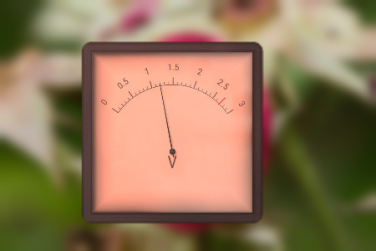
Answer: 1.2 V
